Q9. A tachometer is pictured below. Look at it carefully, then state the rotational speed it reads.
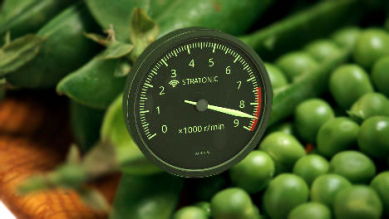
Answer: 8500 rpm
